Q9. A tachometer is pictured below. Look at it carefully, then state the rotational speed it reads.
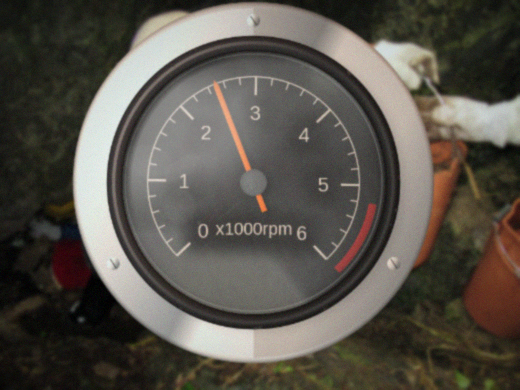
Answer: 2500 rpm
